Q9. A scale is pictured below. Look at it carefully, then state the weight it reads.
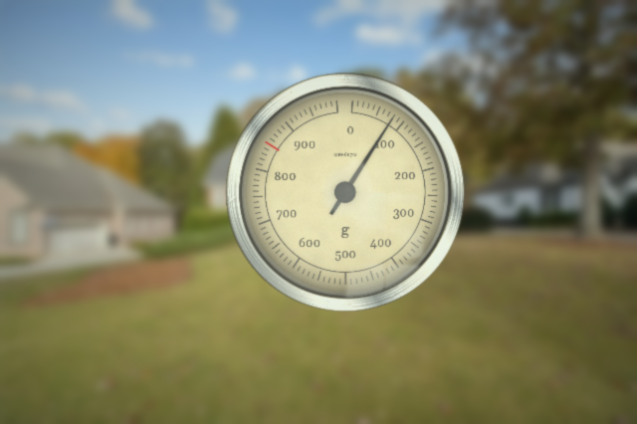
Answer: 80 g
